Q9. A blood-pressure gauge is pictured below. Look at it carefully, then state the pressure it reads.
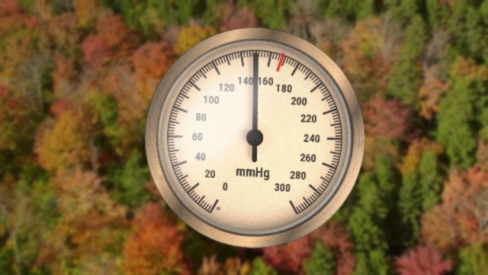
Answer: 150 mmHg
